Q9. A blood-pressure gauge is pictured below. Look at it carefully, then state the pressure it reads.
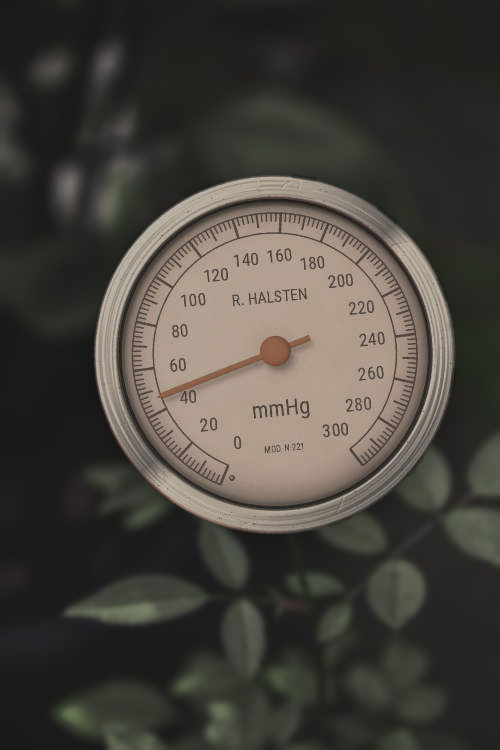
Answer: 46 mmHg
